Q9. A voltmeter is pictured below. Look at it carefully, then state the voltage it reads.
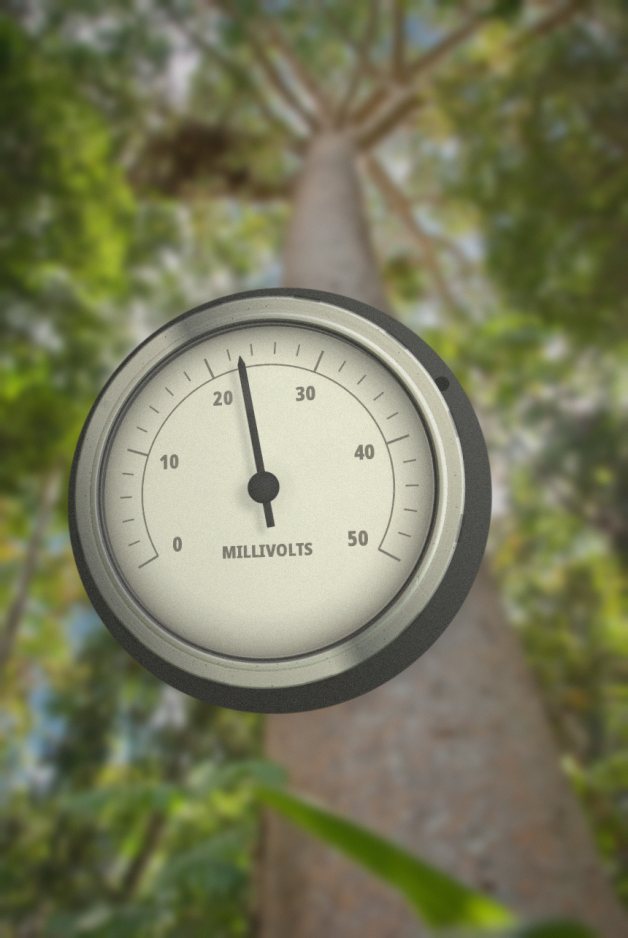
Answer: 23 mV
